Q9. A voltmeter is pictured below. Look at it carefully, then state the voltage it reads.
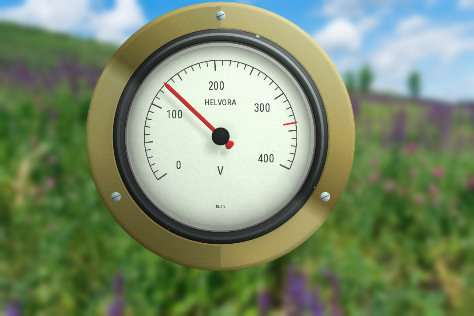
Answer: 130 V
